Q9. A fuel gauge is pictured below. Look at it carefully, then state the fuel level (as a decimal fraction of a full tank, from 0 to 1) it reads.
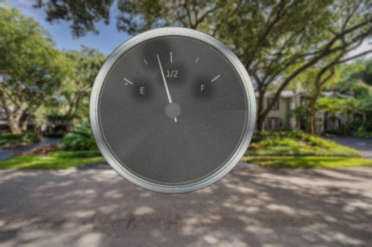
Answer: 0.375
